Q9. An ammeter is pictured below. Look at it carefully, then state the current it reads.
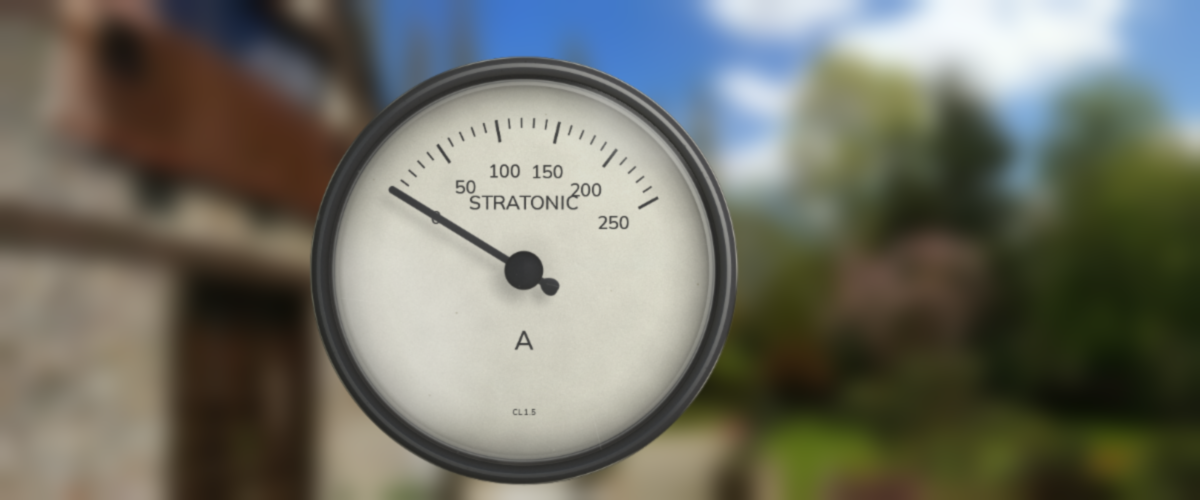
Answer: 0 A
